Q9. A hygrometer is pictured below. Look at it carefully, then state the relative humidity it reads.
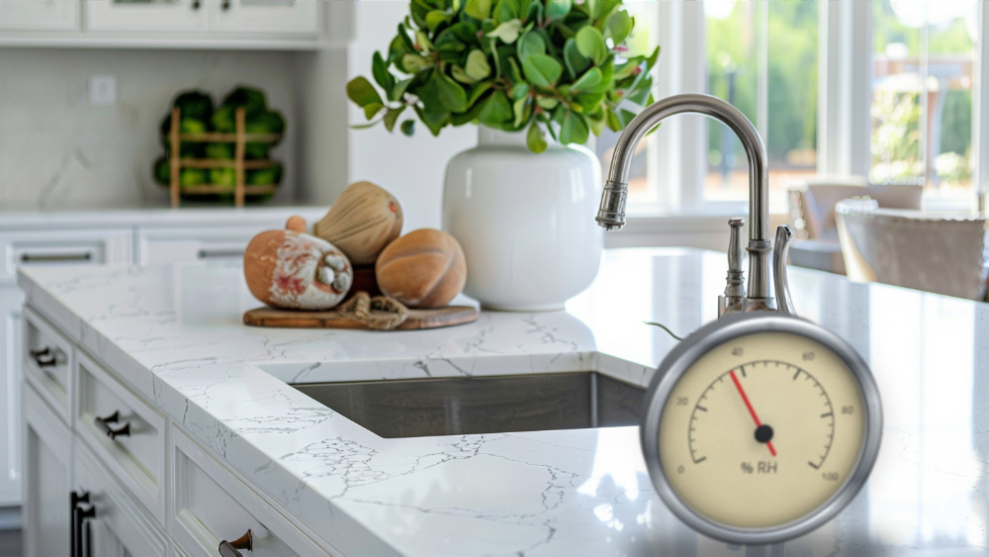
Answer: 36 %
